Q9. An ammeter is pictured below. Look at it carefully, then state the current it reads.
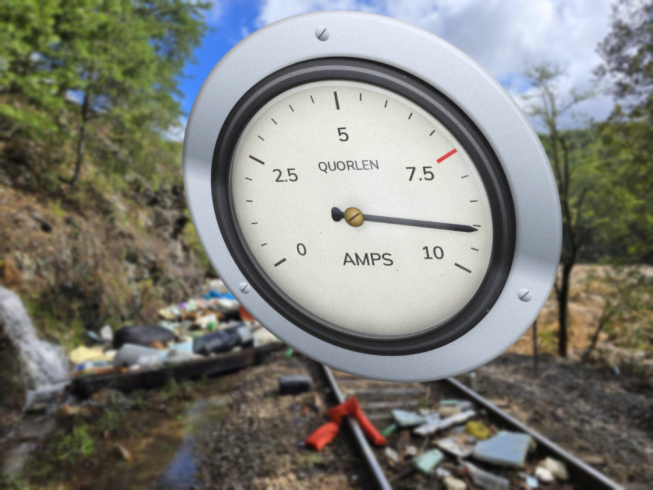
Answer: 9 A
